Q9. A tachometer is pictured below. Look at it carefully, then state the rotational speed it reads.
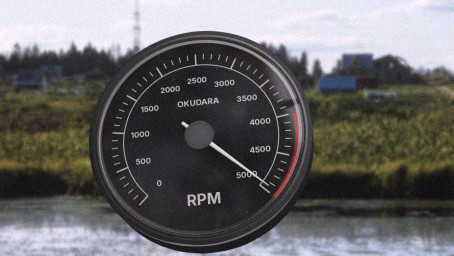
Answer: 4950 rpm
